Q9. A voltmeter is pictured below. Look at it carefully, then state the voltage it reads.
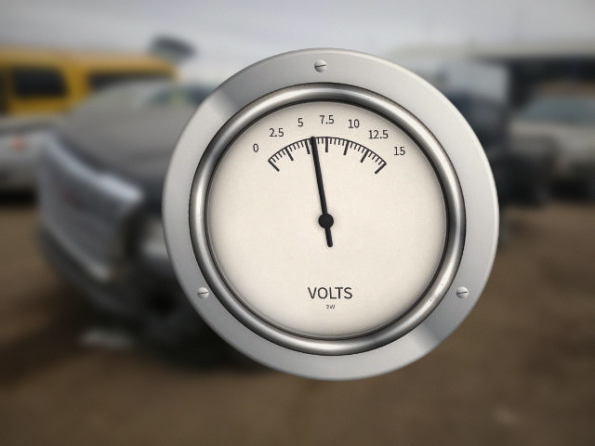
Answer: 6 V
